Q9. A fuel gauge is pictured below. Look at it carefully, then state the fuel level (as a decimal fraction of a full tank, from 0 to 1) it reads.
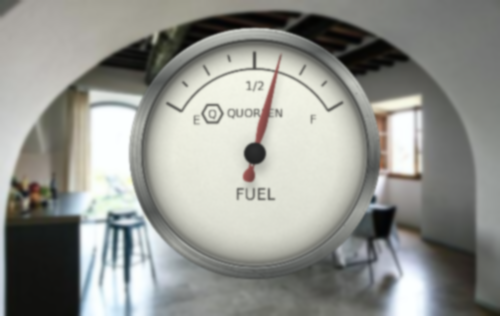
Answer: 0.625
